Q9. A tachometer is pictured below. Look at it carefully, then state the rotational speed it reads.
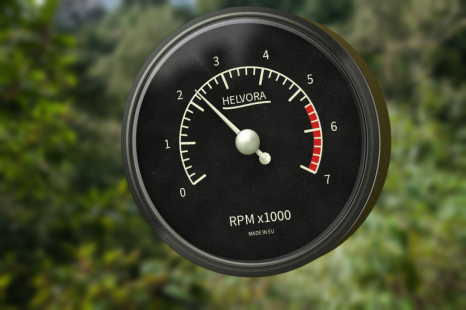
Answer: 2300 rpm
